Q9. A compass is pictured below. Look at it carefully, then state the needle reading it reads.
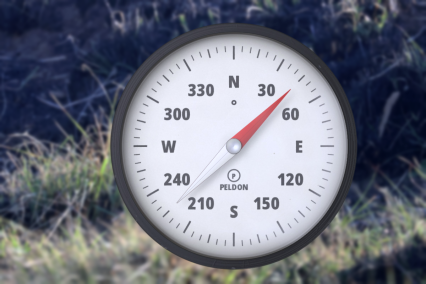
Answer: 45 °
